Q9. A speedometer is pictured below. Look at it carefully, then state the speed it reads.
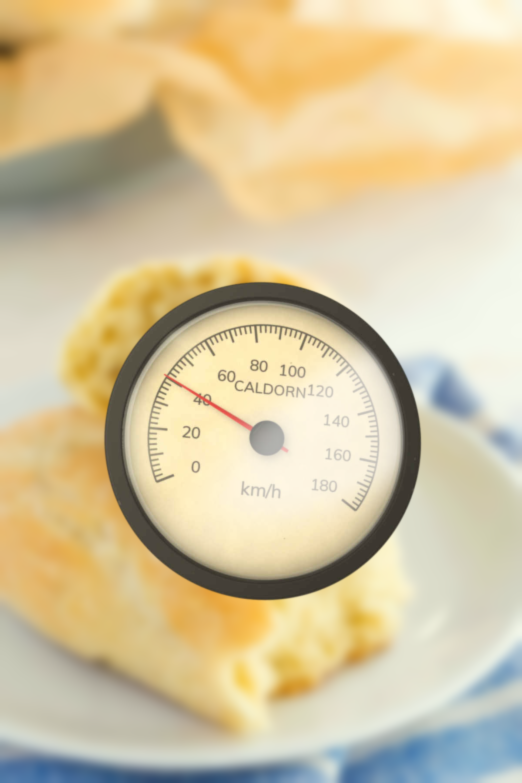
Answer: 40 km/h
